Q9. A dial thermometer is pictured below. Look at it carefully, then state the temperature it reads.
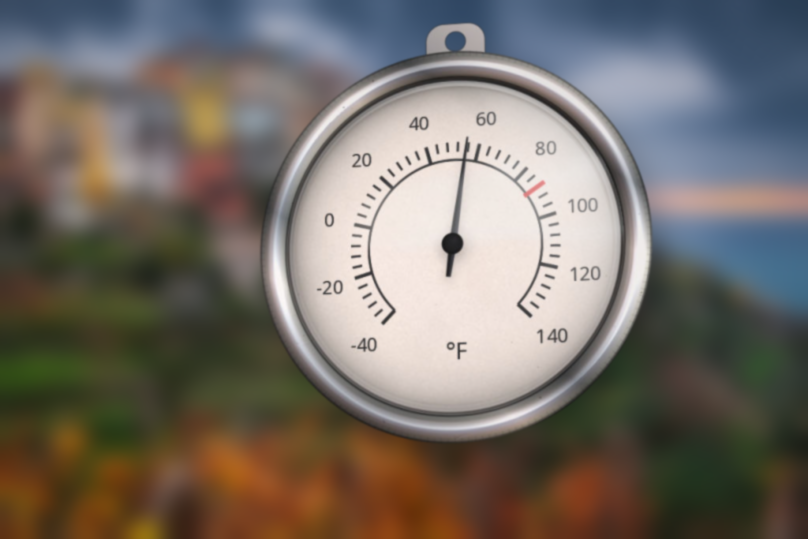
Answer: 56 °F
